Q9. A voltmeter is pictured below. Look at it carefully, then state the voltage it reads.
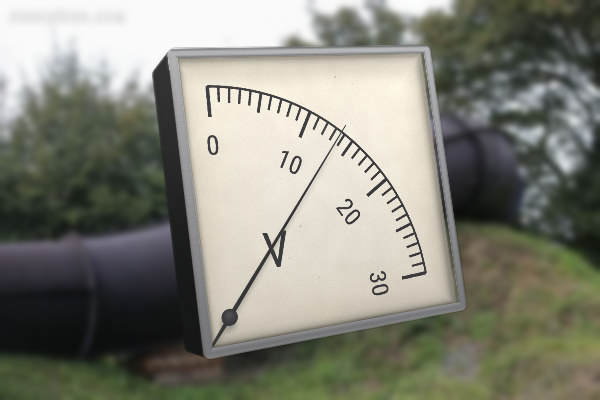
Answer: 13.5 V
